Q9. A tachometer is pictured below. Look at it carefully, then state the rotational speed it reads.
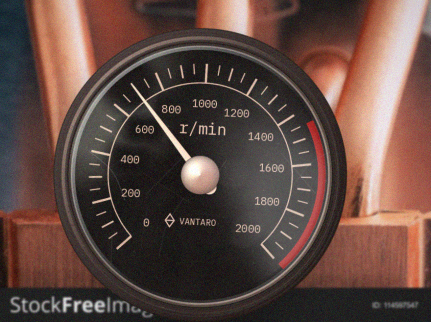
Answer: 700 rpm
